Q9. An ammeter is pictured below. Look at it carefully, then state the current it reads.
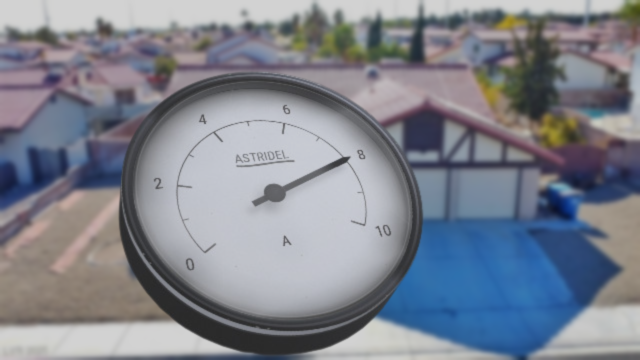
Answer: 8 A
